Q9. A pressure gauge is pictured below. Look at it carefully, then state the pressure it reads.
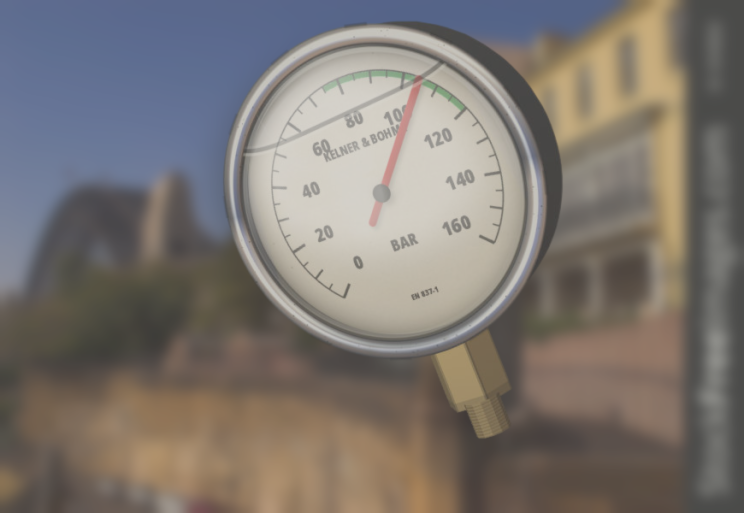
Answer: 105 bar
